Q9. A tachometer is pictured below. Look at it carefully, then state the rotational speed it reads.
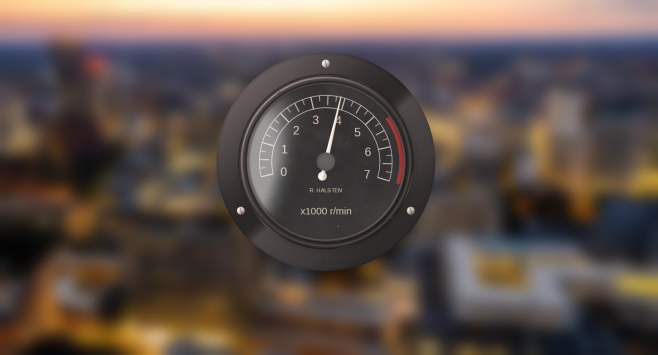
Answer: 3875 rpm
